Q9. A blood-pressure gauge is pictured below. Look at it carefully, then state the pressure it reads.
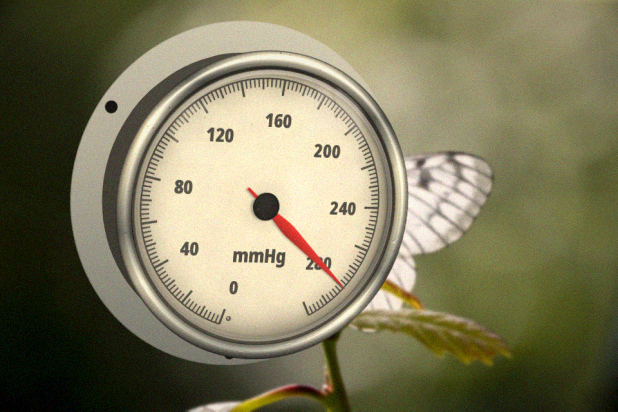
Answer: 280 mmHg
